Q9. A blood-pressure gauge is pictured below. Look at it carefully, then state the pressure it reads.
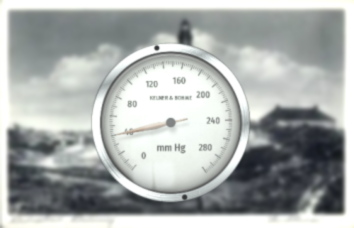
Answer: 40 mmHg
